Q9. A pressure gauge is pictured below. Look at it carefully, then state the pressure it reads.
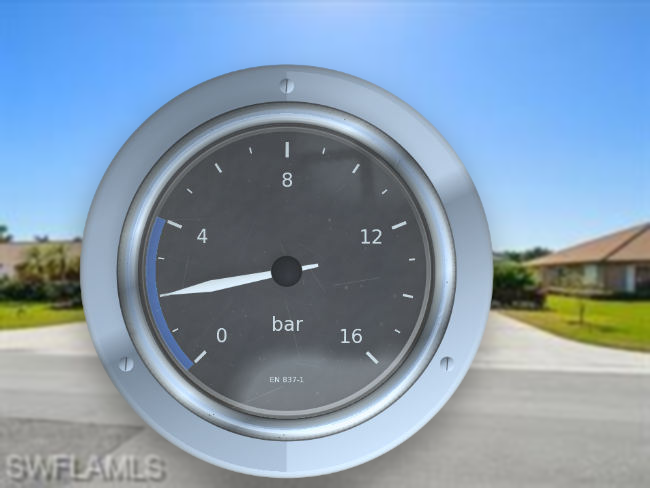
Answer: 2 bar
